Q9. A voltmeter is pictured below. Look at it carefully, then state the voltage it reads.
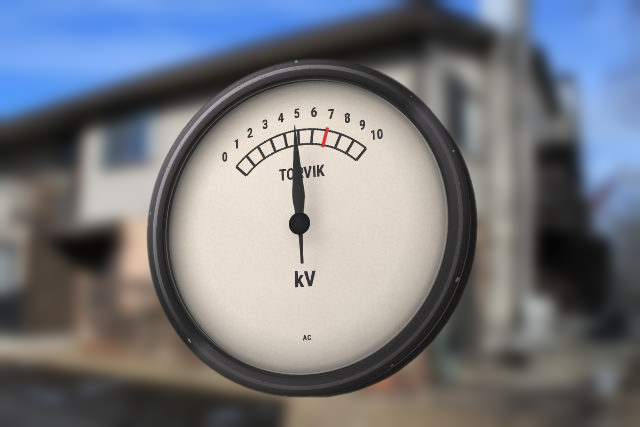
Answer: 5 kV
